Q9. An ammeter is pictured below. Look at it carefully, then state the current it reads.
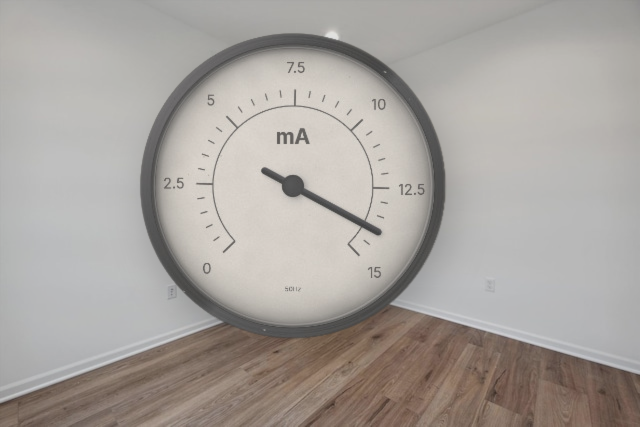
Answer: 14 mA
